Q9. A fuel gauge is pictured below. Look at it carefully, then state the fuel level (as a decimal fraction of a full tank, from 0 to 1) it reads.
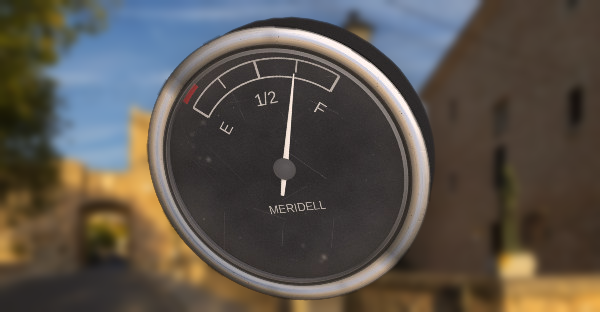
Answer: 0.75
